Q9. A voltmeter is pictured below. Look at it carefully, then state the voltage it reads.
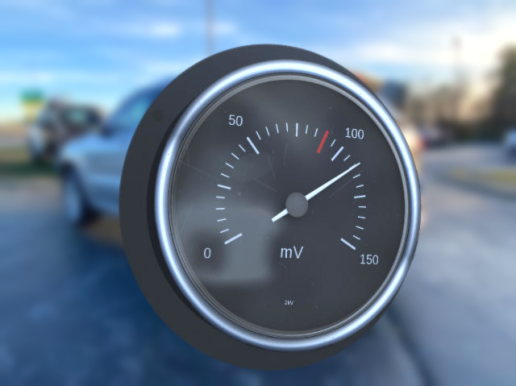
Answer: 110 mV
